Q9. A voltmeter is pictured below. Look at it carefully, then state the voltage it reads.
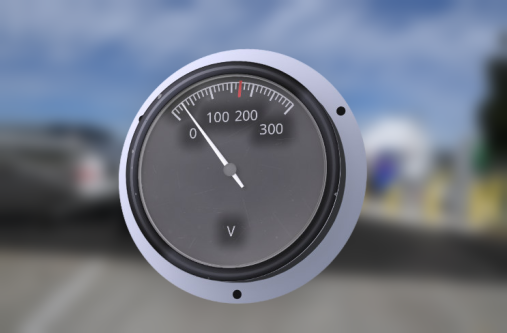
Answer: 30 V
